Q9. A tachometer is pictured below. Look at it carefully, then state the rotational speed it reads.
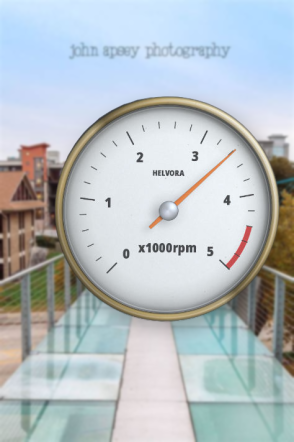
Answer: 3400 rpm
